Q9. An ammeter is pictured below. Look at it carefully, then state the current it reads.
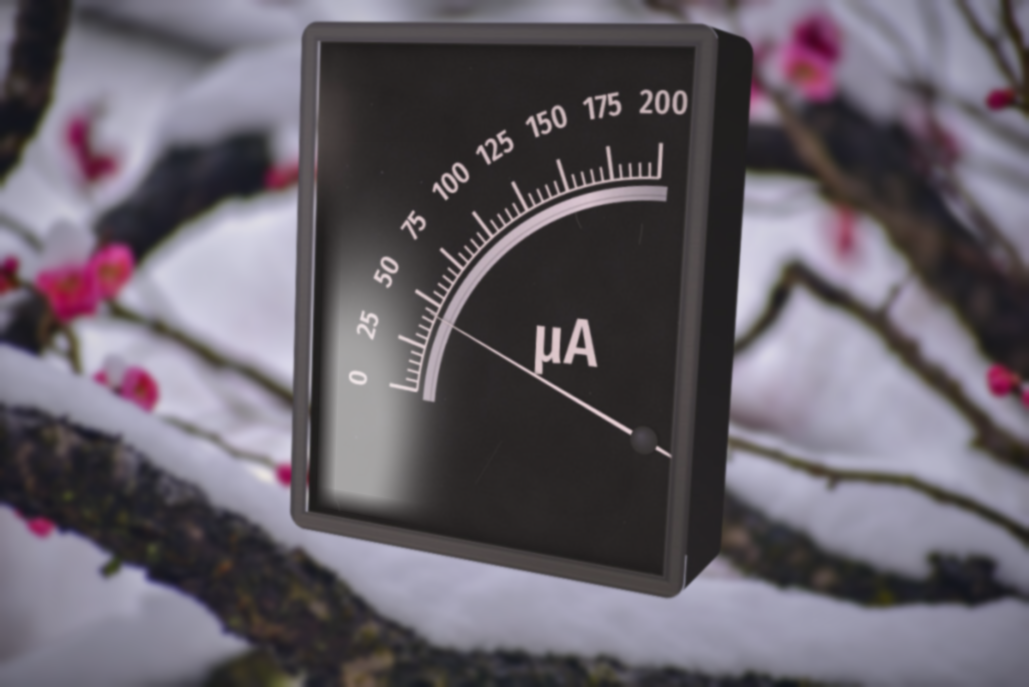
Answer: 45 µA
